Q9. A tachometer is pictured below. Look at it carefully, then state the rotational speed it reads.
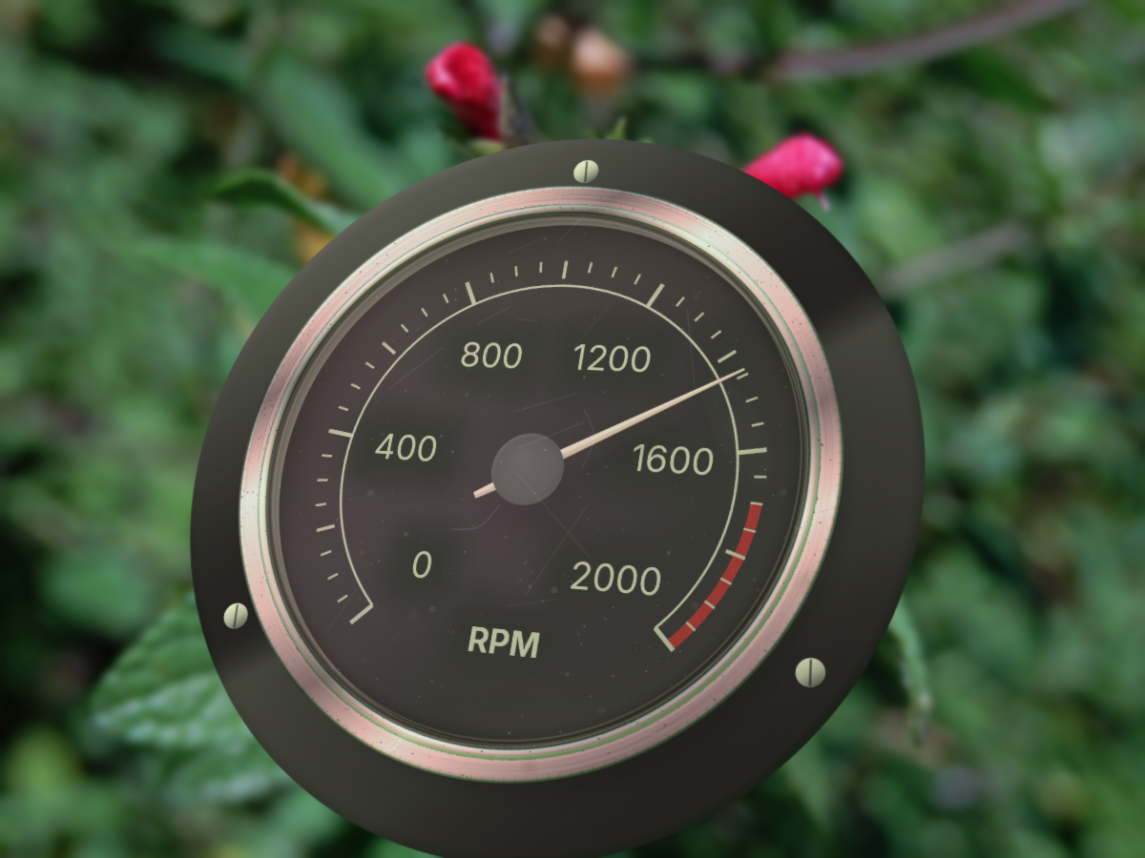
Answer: 1450 rpm
